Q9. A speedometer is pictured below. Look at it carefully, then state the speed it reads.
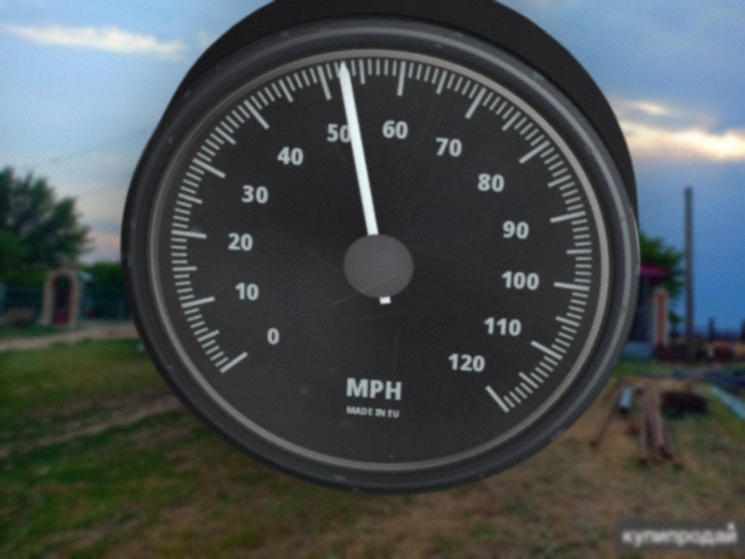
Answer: 53 mph
